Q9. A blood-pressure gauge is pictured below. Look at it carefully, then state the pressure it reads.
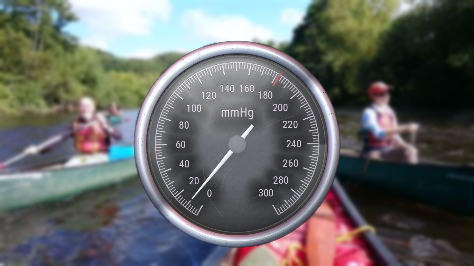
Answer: 10 mmHg
